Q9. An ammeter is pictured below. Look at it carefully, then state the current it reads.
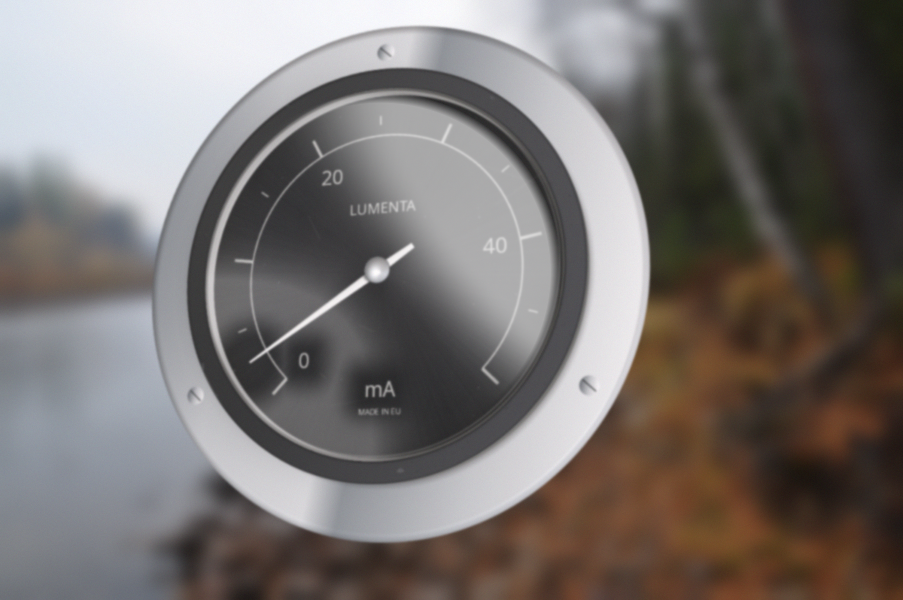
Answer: 2.5 mA
